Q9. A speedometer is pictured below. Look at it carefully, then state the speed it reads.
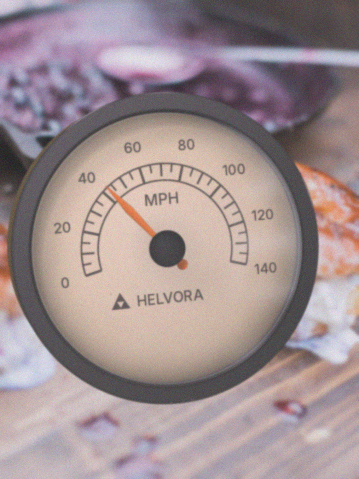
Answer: 42.5 mph
